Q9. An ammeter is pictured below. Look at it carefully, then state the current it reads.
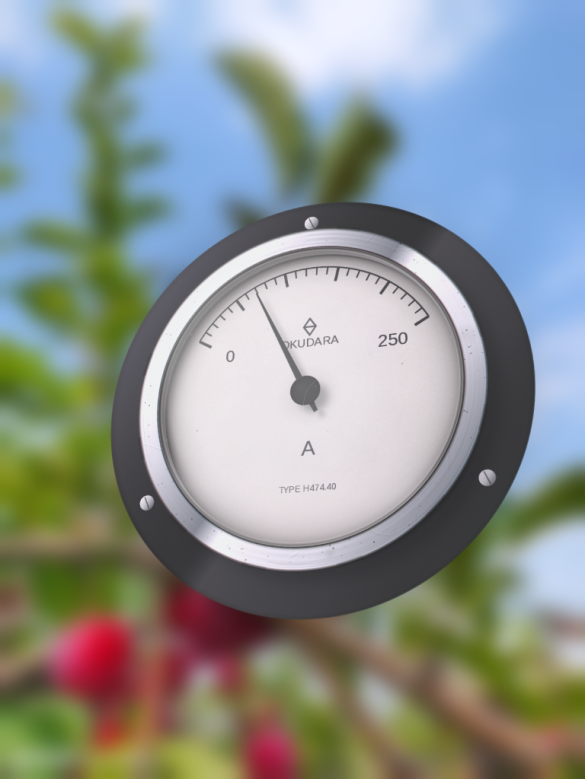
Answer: 70 A
